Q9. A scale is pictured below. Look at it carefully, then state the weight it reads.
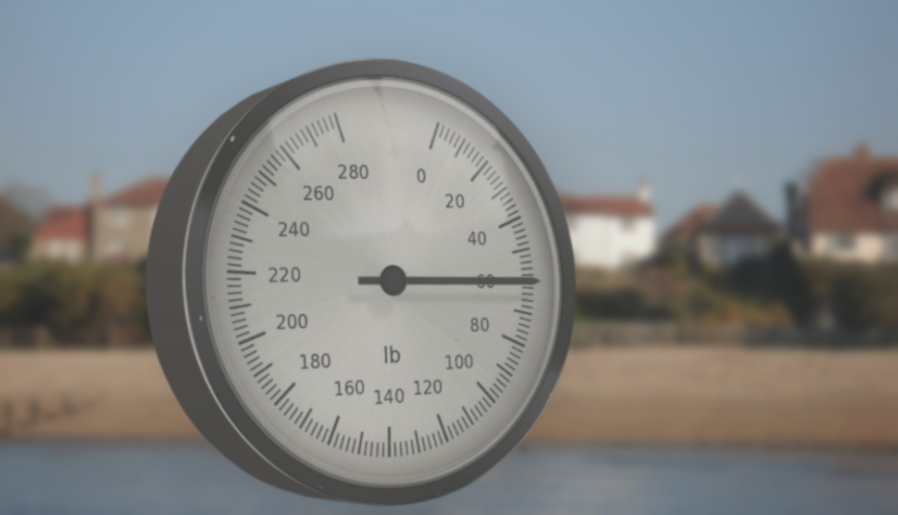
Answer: 60 lb
